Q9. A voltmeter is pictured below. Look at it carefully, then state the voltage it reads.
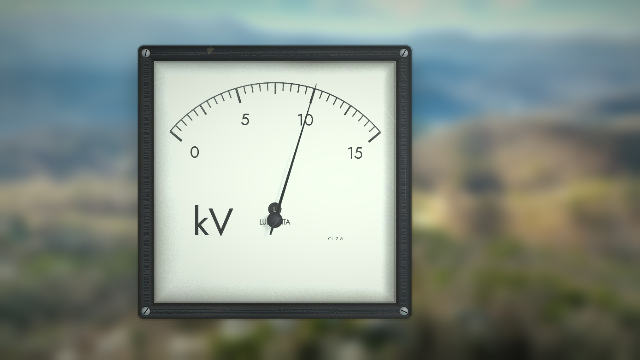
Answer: 10 kV
